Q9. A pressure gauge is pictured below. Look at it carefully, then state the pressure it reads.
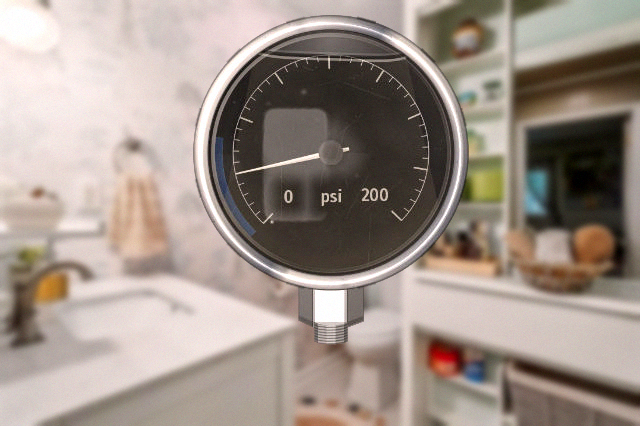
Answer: 25 psi
